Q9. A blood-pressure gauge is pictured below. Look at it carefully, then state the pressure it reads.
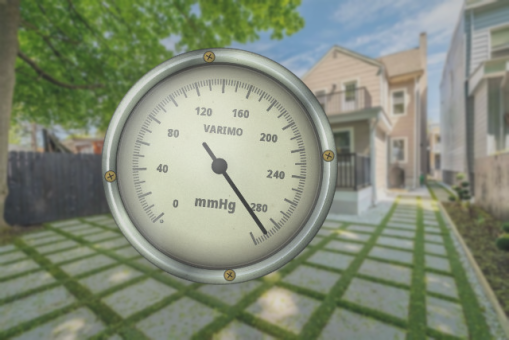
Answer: 290 mmHg
